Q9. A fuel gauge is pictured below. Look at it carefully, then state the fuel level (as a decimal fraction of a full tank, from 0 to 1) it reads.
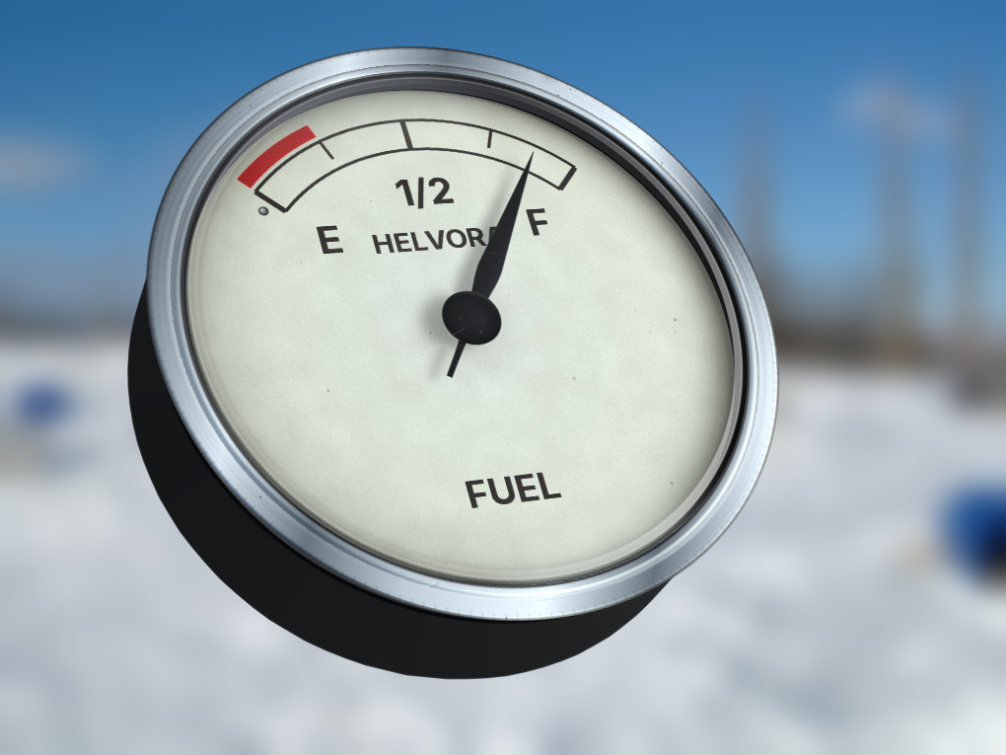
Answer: 0.875
